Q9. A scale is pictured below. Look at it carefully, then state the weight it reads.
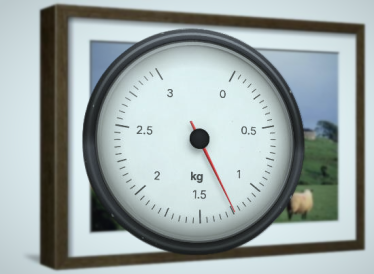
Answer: 1.25 kg
